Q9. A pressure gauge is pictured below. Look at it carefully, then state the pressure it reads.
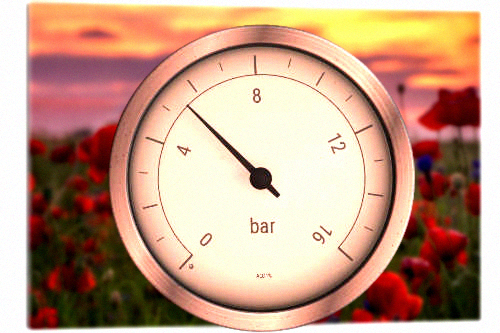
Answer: 5.5 bar
